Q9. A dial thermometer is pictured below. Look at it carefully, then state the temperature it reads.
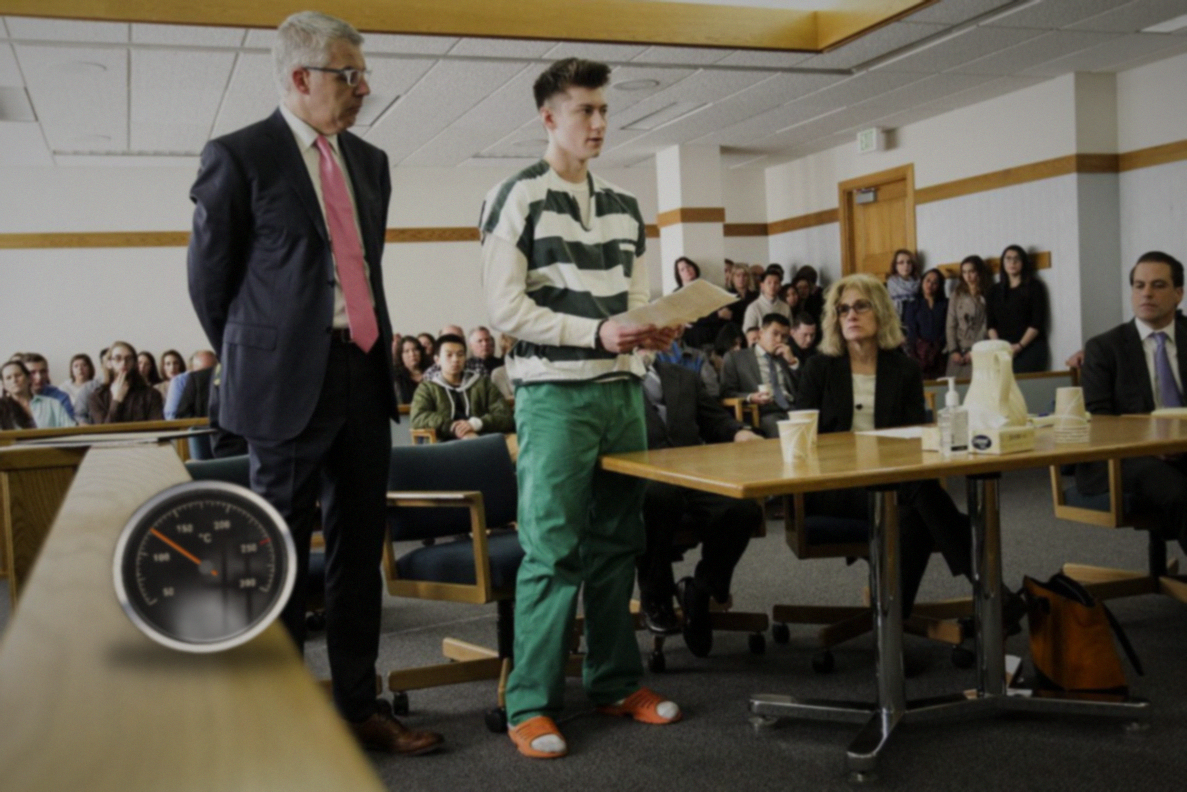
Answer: 125 °C
